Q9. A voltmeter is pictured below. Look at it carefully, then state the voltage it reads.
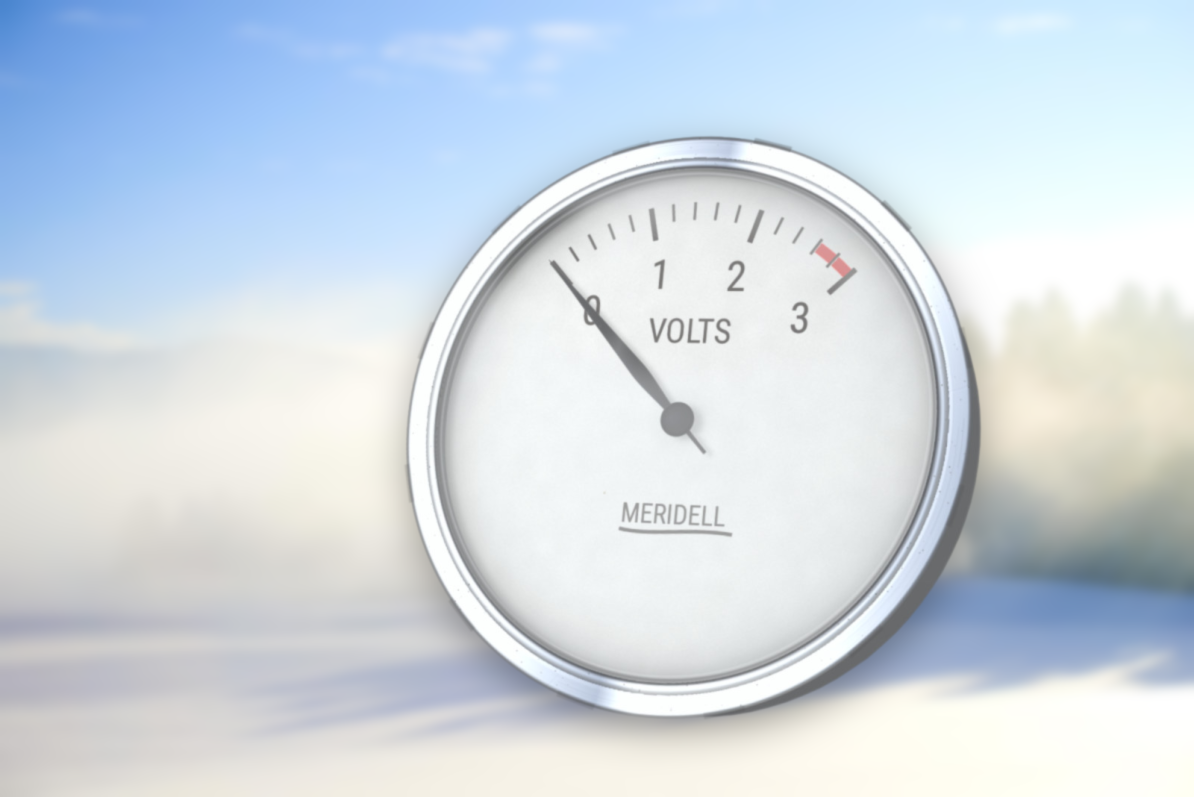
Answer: 0 V
